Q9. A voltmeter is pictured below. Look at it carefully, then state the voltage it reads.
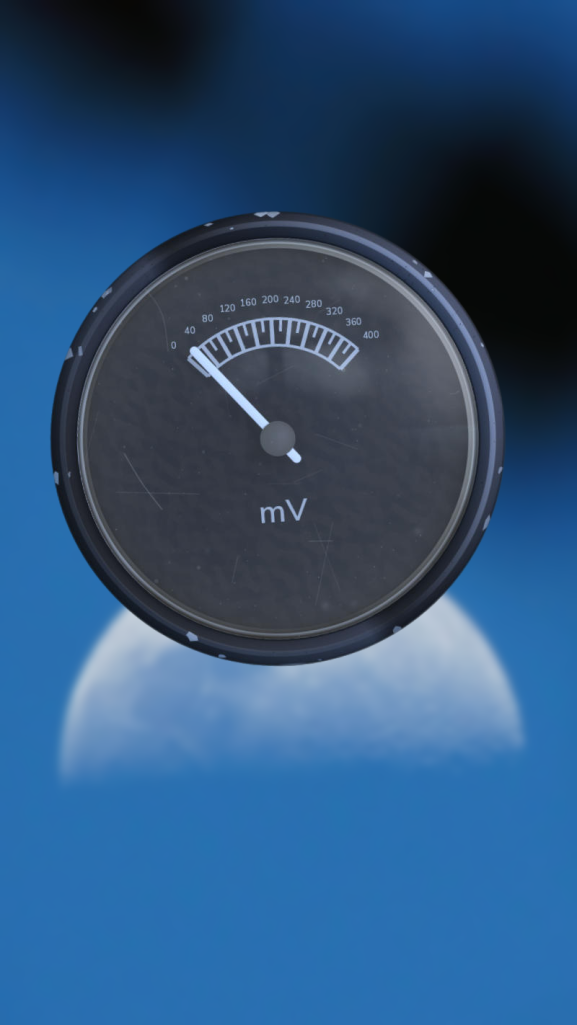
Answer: 20 mV
